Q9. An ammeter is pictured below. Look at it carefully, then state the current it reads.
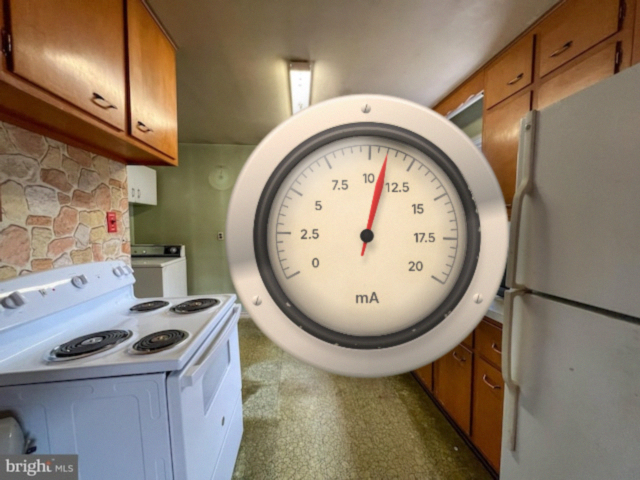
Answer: 11 mA
